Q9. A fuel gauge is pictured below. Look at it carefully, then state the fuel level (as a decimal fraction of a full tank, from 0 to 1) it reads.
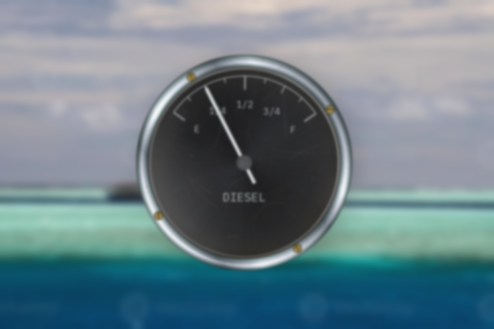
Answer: 0.25
